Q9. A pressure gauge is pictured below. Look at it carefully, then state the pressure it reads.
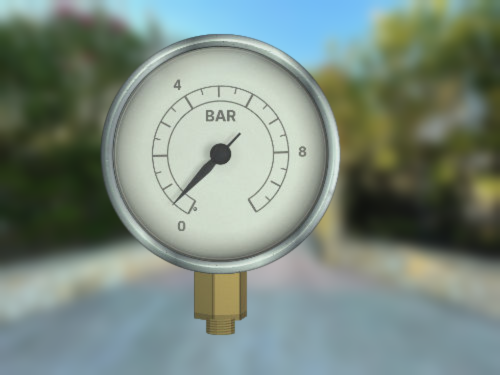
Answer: 0.5 bar
